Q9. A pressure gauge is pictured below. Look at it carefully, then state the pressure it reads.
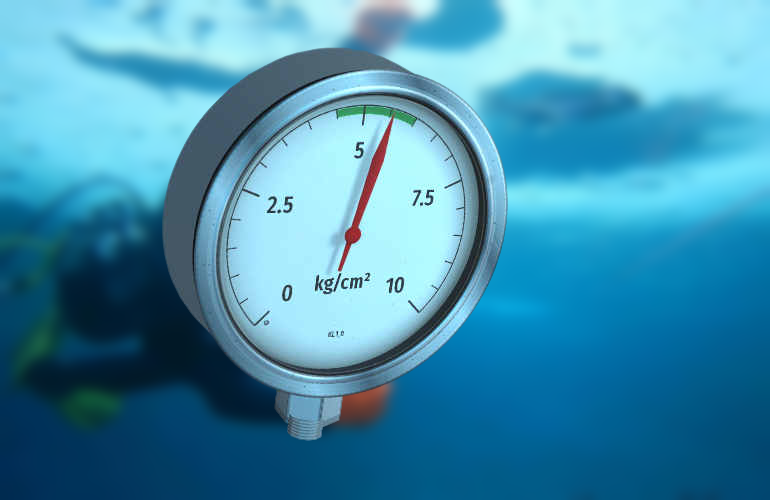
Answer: 5.5 kg/cm²
